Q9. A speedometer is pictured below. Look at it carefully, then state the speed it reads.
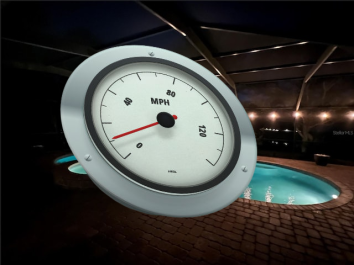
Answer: 10 mph
